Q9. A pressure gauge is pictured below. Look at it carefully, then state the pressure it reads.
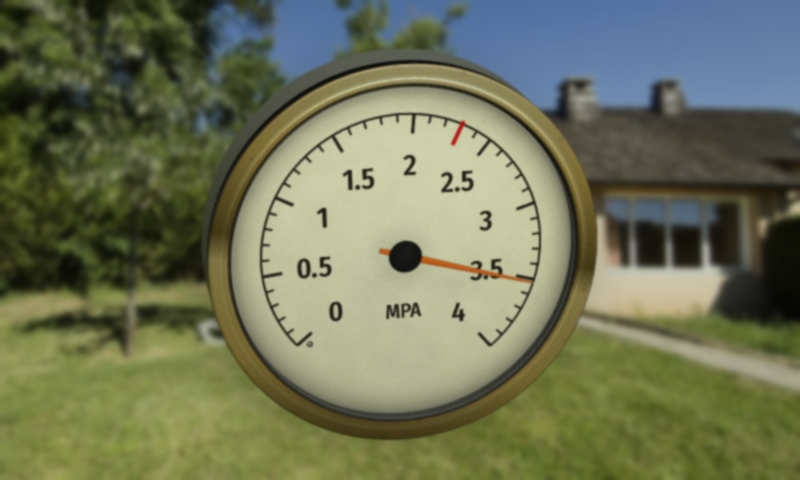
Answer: 3.5 MPa
